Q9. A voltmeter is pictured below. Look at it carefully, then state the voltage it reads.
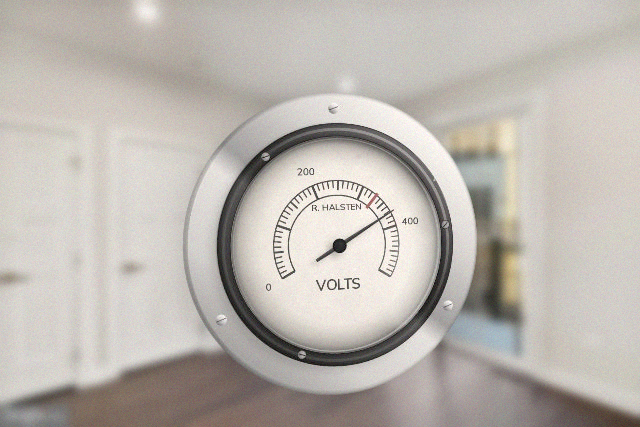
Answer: 370 V
